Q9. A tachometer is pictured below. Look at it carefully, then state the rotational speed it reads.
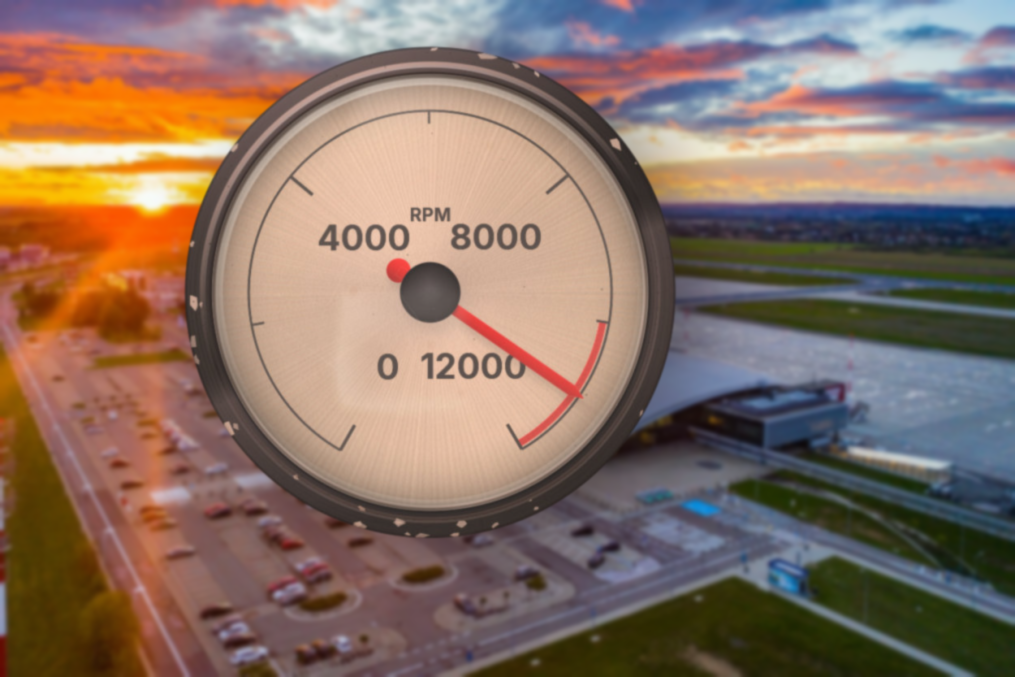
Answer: 11000 rpm
